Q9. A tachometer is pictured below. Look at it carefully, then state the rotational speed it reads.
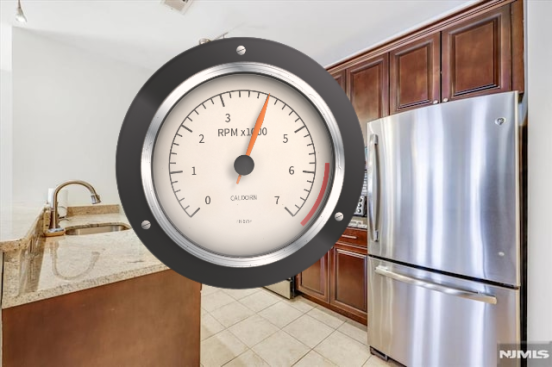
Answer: 4000 rpm
